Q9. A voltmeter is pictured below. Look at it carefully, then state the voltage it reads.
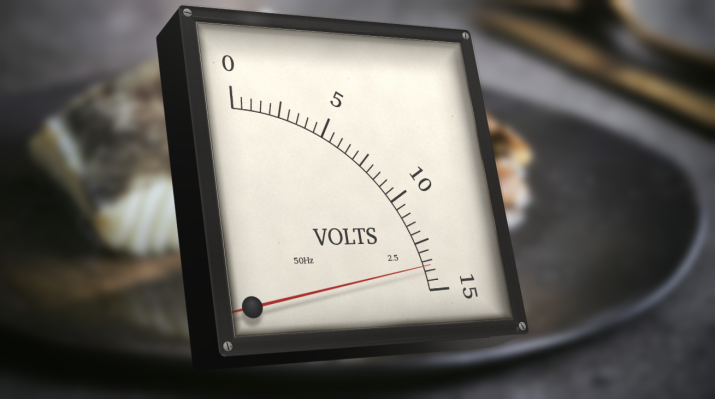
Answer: 13.75 V
